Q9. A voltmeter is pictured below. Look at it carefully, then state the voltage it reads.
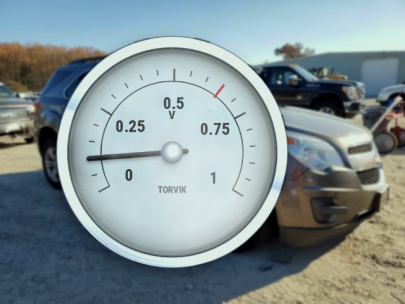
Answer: 0.1 V
